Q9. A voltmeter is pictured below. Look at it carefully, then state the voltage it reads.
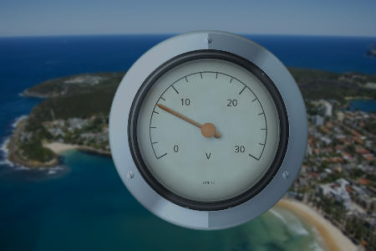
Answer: 7 V
